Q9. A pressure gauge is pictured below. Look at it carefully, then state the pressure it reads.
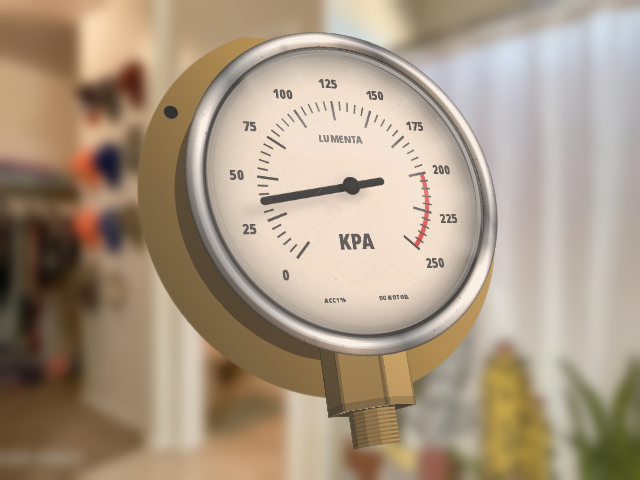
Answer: 35 kPa
